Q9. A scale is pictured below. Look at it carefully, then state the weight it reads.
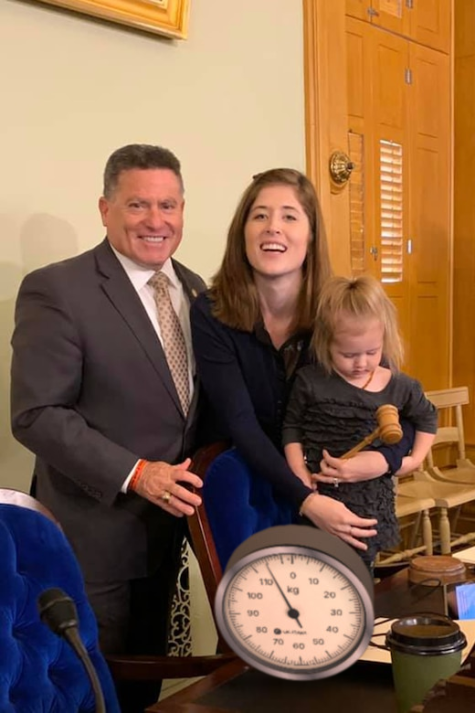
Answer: 115 kg
